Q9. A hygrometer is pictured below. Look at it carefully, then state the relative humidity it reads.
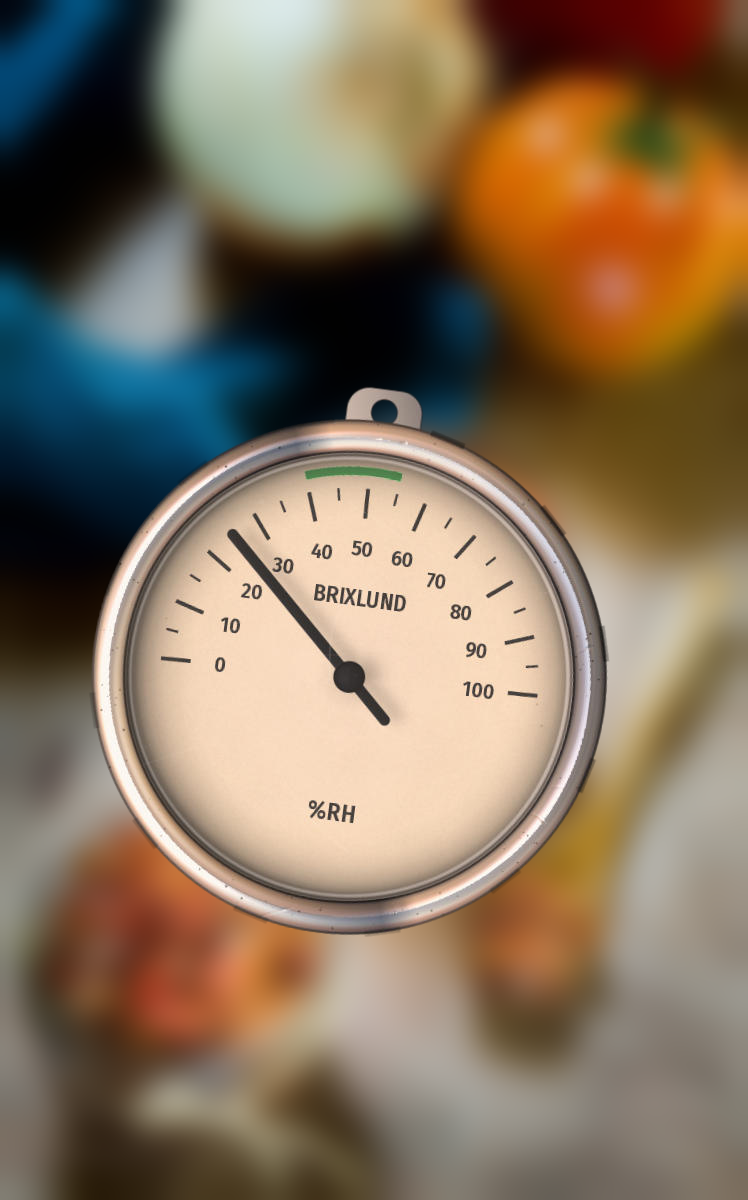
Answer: 25 %
